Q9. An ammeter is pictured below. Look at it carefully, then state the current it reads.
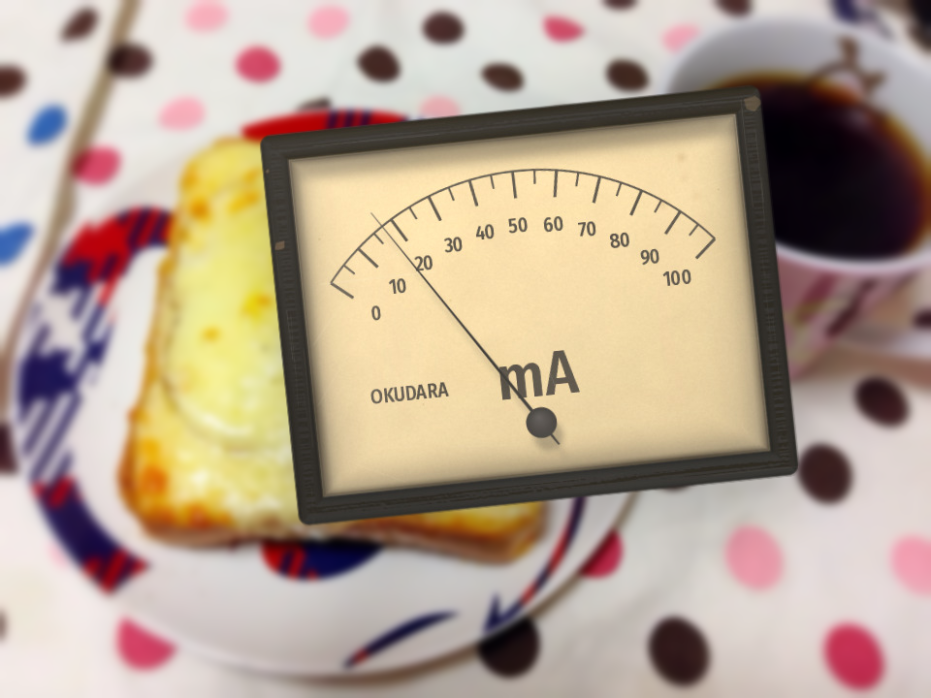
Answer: 17.5 mA
